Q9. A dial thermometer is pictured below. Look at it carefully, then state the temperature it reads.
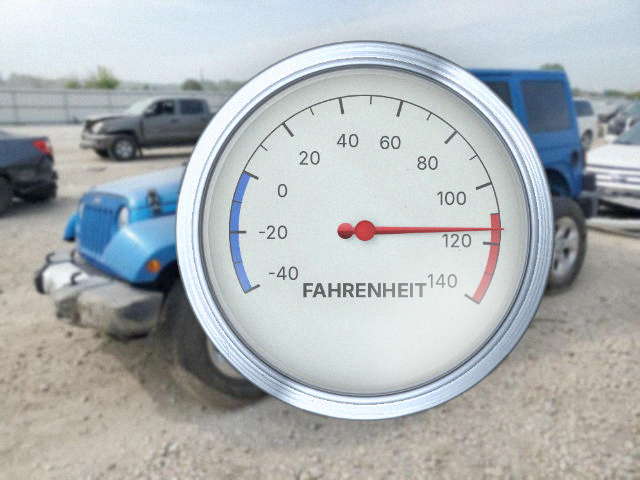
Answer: 115 °F
